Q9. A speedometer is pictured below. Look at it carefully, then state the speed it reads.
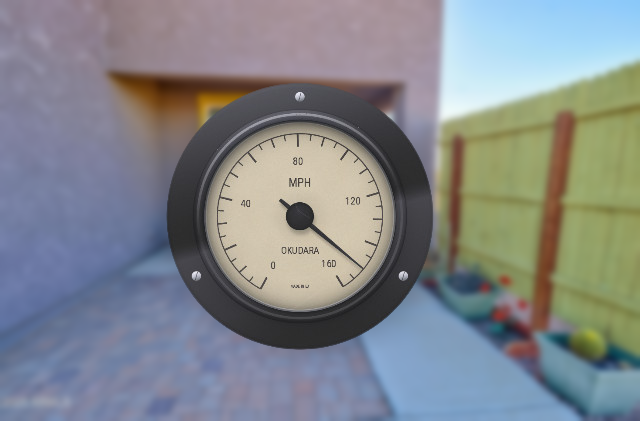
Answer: 150 mph
